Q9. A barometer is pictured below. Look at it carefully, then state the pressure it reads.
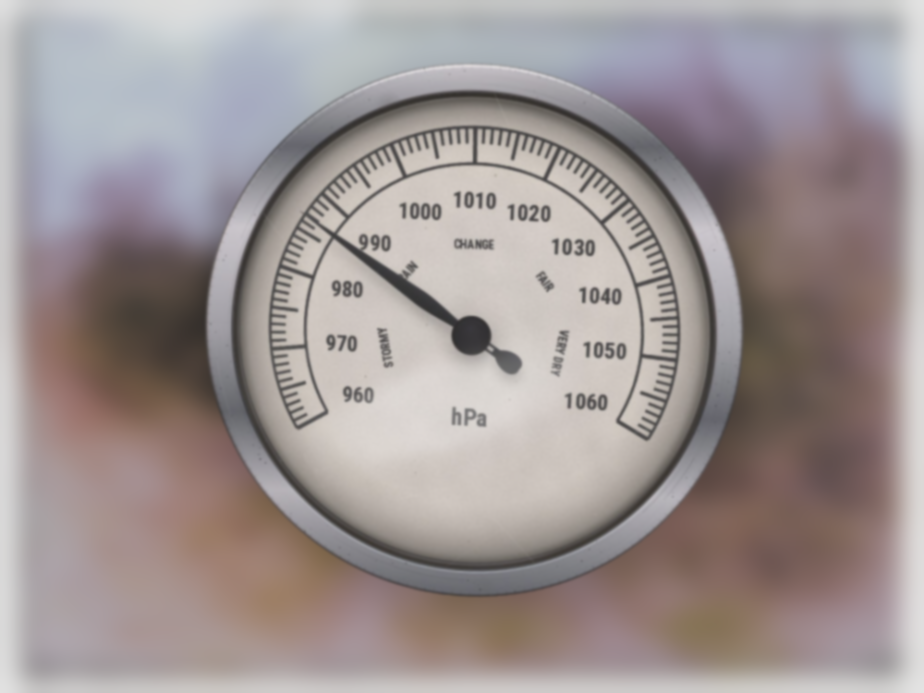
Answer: 987 hPa
